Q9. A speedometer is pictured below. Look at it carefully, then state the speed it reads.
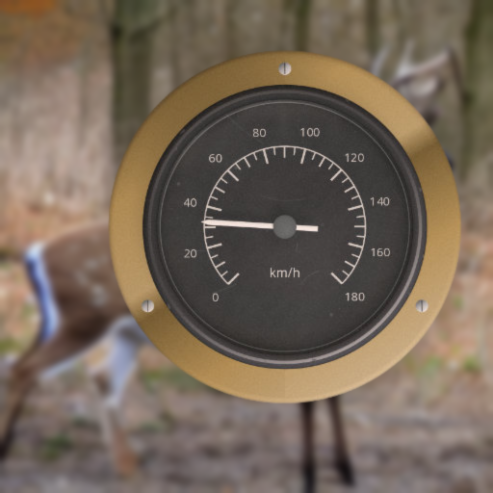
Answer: 32.5 km/h
